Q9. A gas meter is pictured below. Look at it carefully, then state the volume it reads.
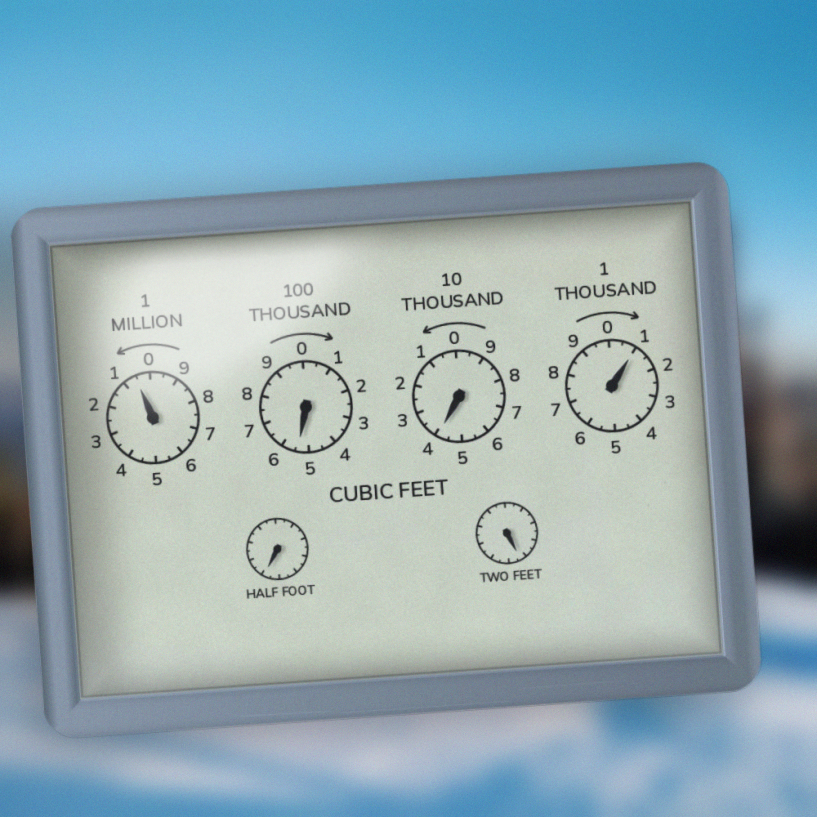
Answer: 54100 ft³
